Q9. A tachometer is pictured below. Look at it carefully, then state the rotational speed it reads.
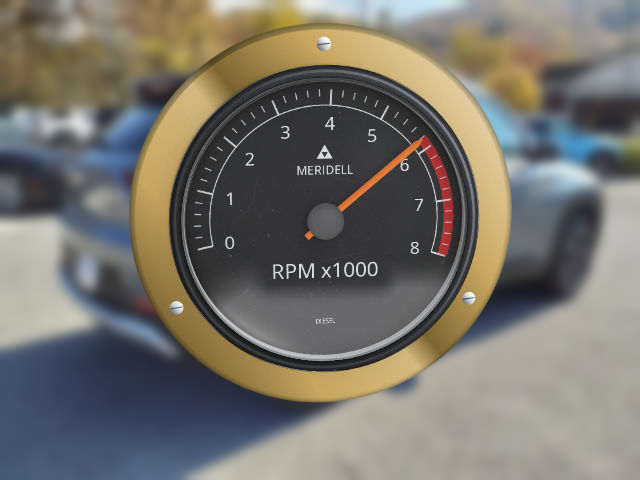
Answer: 5800 rpm
